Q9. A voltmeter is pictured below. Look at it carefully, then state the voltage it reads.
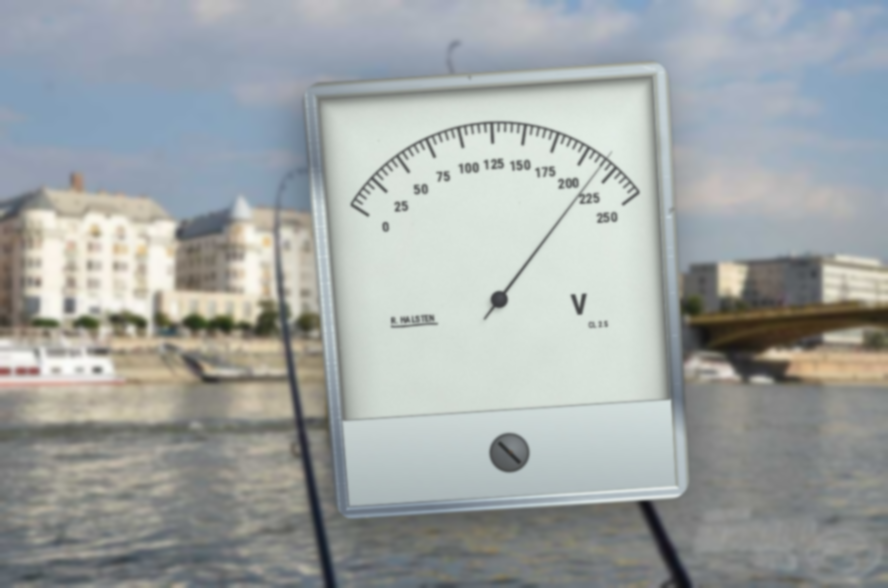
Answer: 215 V
